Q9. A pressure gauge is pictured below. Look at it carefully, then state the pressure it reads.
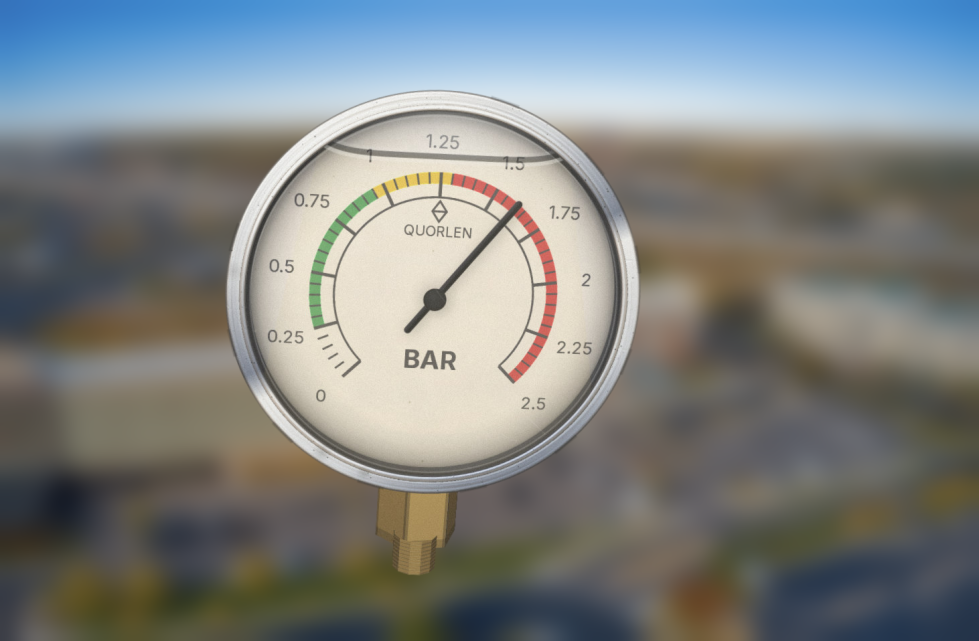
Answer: 1.6 bar
